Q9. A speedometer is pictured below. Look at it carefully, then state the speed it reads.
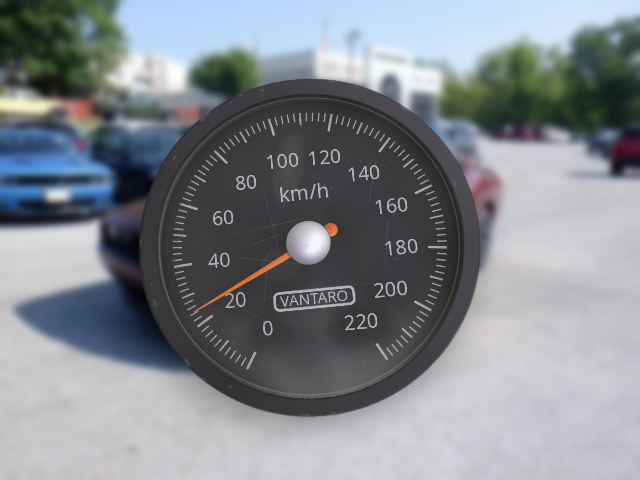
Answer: 24 km/h
